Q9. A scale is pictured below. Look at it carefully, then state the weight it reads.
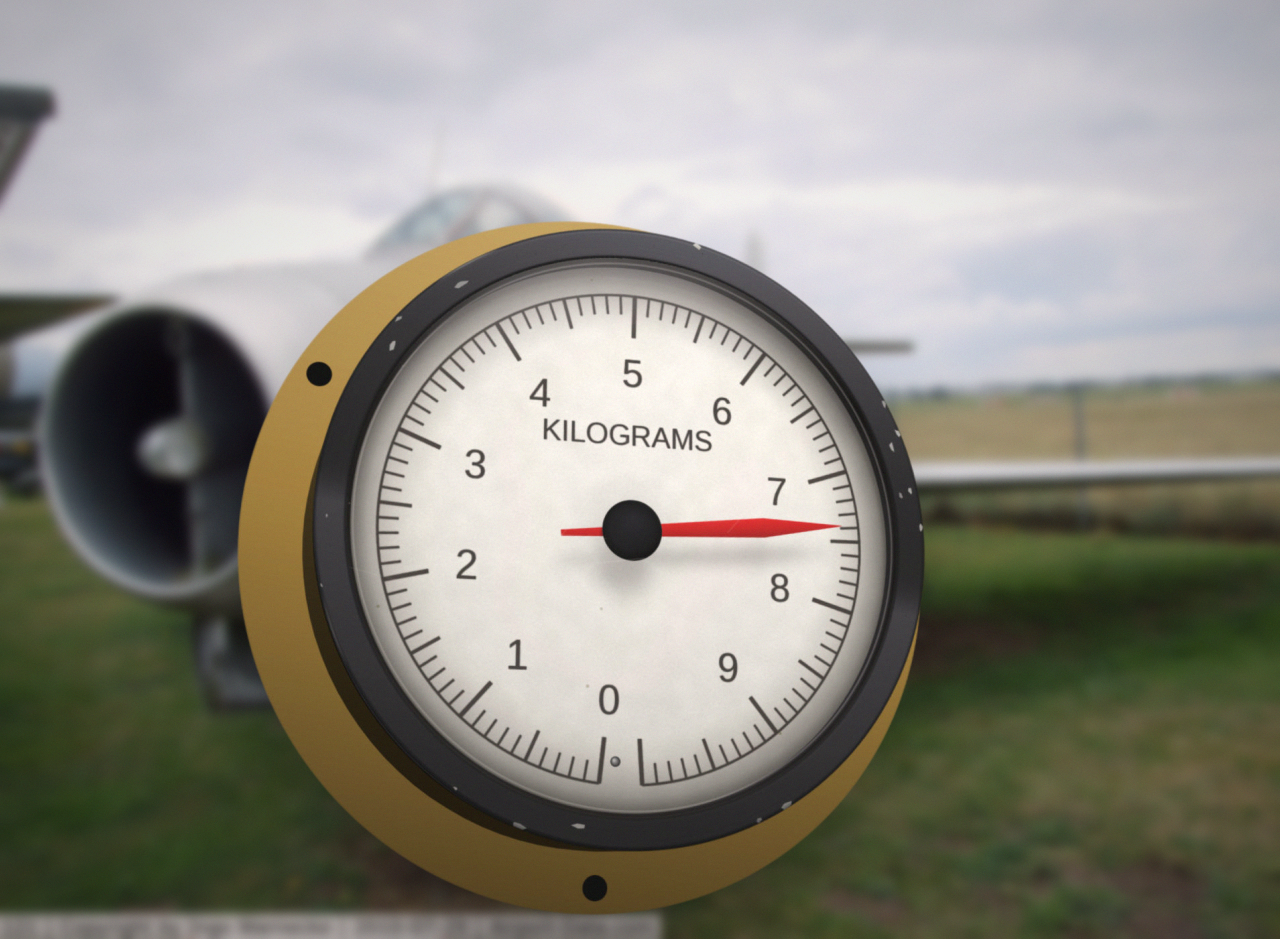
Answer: 7.4 kg
